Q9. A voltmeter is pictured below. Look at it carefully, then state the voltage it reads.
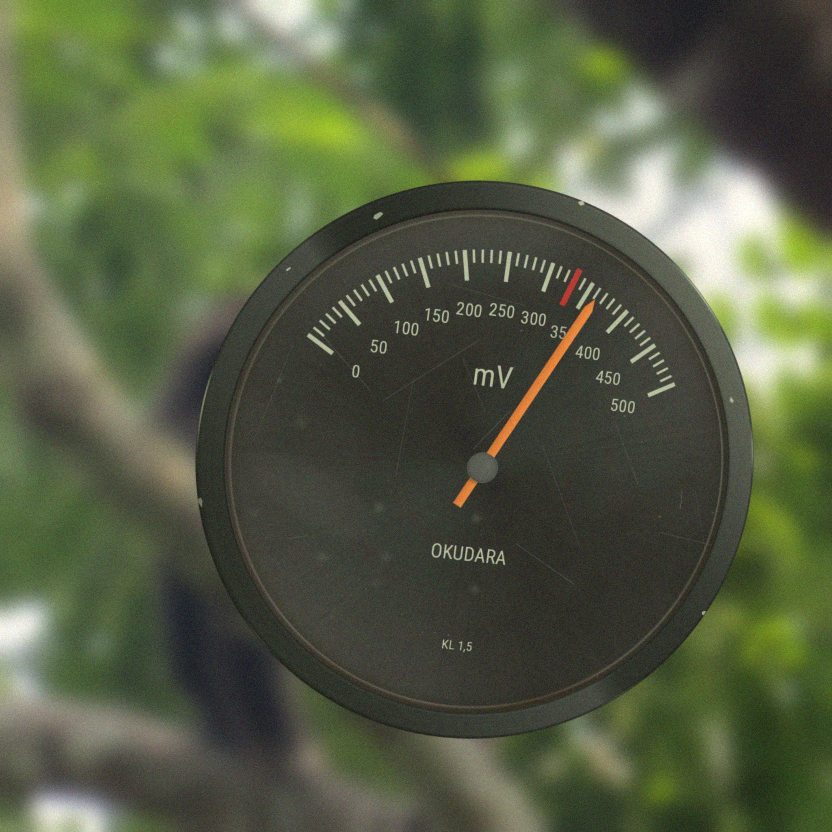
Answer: 360 mV
